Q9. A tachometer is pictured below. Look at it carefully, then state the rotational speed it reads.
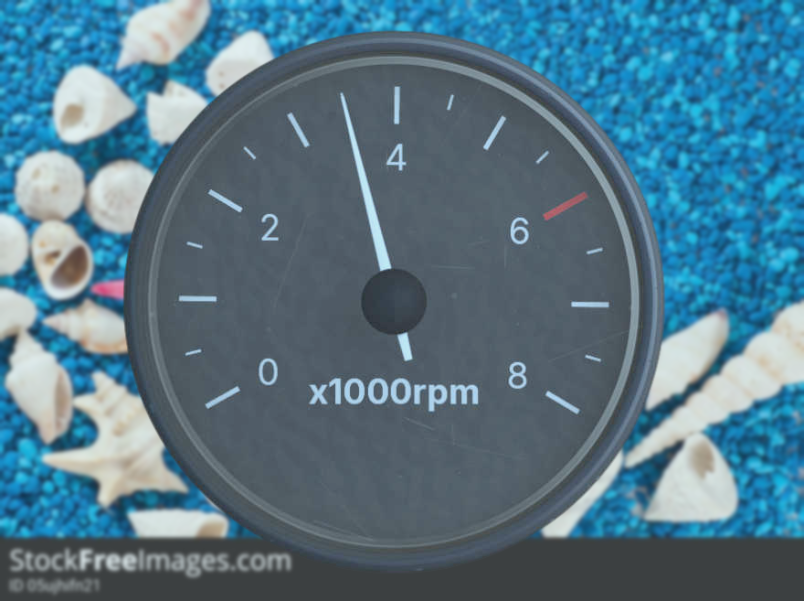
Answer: 3500 rpm
